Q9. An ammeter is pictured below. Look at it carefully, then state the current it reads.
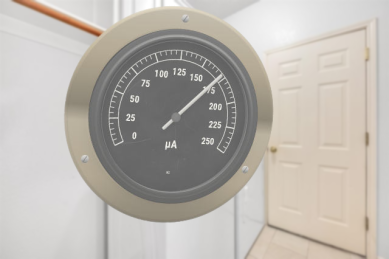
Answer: 170 µA
